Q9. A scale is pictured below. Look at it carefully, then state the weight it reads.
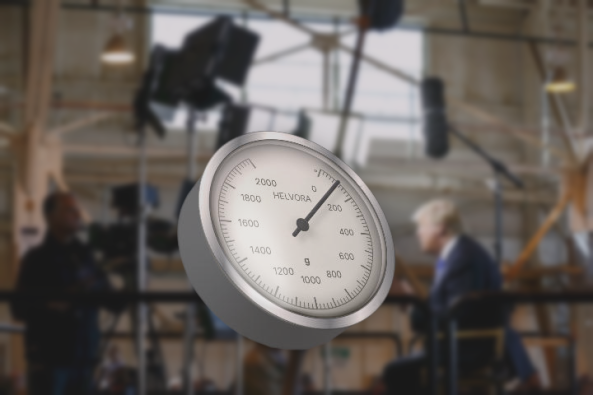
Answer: 100 g
